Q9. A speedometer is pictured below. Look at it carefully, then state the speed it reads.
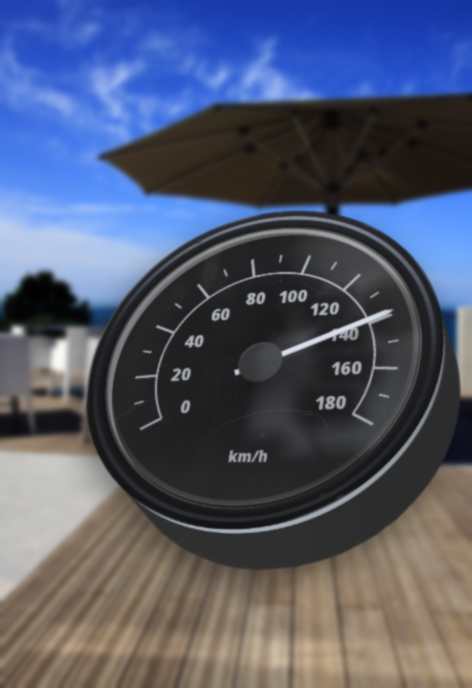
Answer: 140 km/h
